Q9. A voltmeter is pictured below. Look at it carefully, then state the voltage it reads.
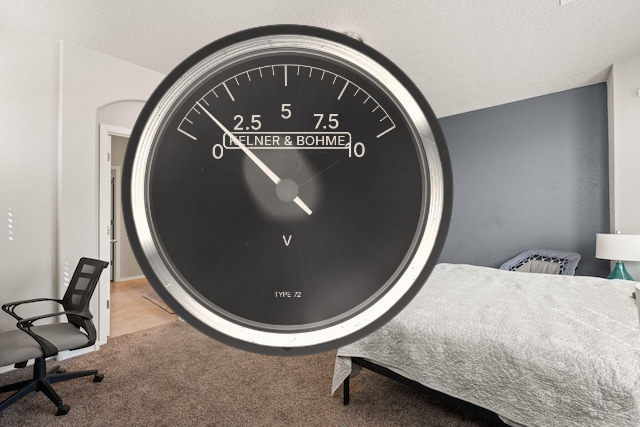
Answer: 1.25 V
